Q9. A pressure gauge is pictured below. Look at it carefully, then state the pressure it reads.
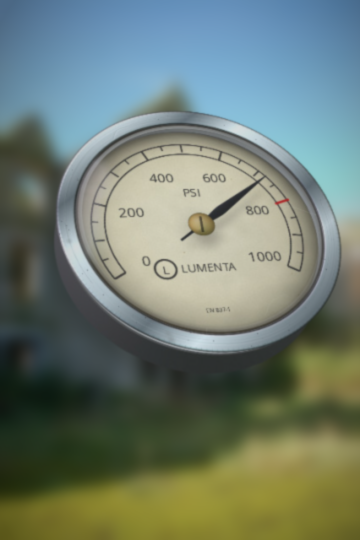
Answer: 725 psi
